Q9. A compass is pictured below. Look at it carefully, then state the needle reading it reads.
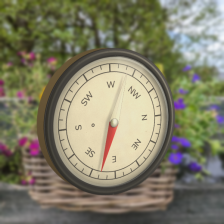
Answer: 110 °
